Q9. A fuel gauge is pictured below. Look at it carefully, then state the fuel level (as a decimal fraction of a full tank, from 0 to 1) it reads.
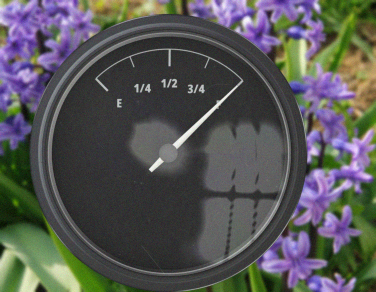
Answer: 1
